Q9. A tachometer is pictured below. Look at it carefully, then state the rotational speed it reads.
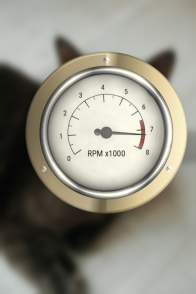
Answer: 7250 rpm
